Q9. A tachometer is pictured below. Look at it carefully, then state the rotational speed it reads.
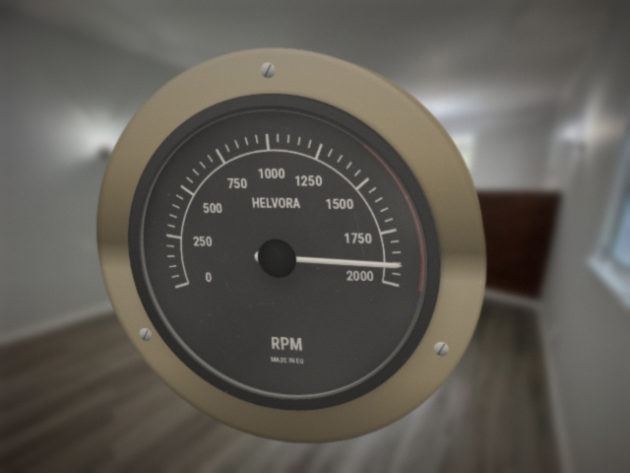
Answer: 1900 rpm
